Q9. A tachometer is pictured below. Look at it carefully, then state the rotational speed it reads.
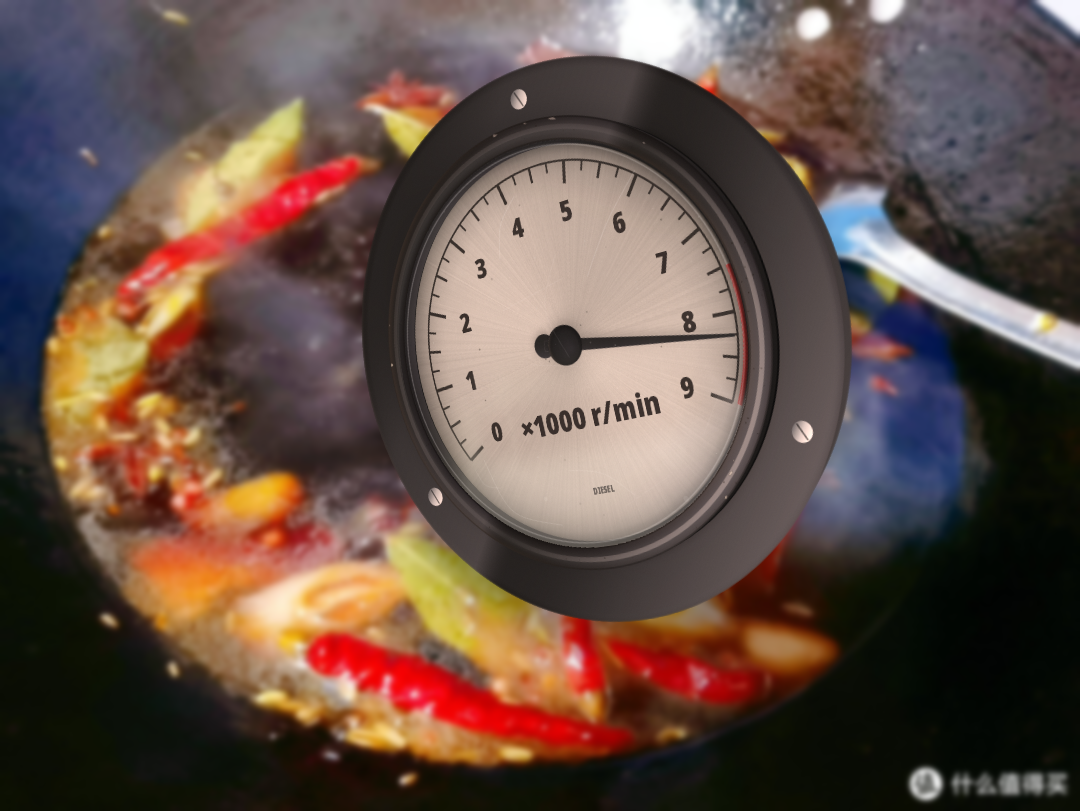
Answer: 8250 rpm
